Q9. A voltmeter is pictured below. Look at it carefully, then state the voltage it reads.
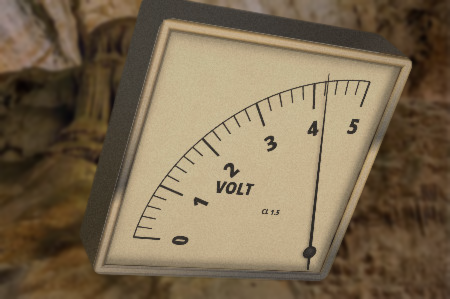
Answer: 4.2 V
